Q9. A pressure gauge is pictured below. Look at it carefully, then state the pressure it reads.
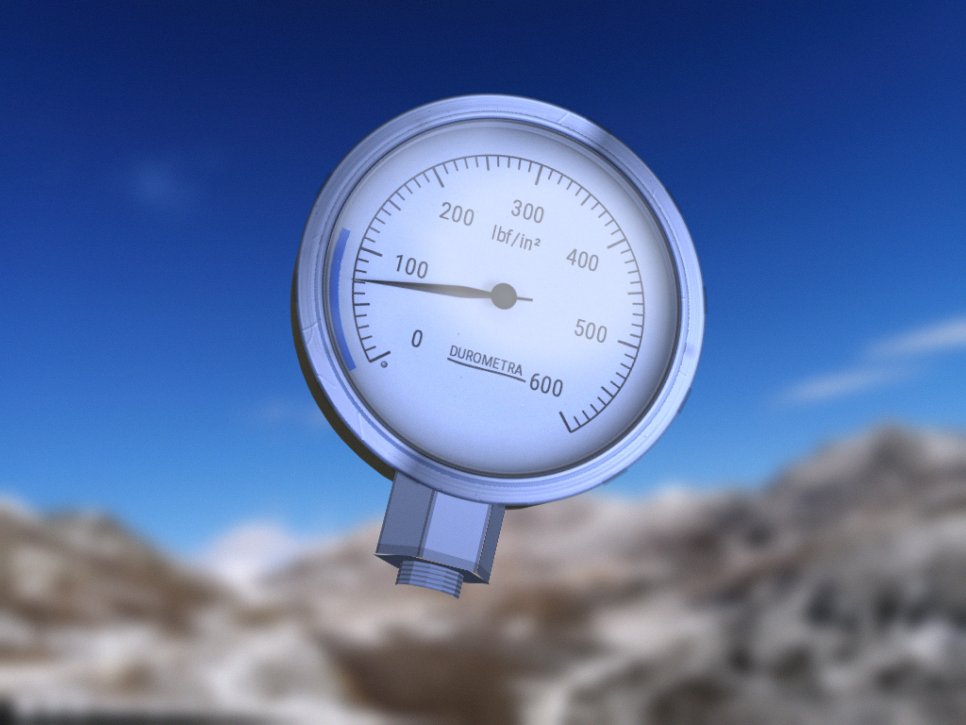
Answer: 70 psi
